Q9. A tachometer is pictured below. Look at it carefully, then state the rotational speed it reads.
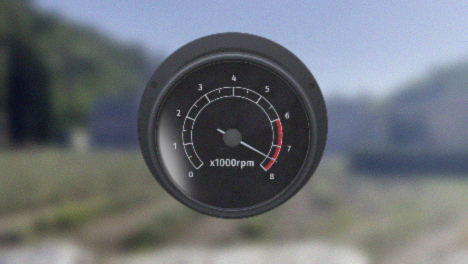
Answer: 7500 rpm
